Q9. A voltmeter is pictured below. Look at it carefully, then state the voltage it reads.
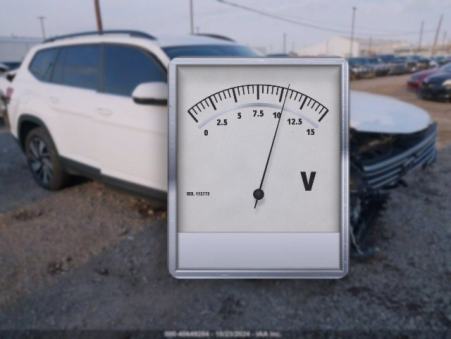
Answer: 10.5 V
